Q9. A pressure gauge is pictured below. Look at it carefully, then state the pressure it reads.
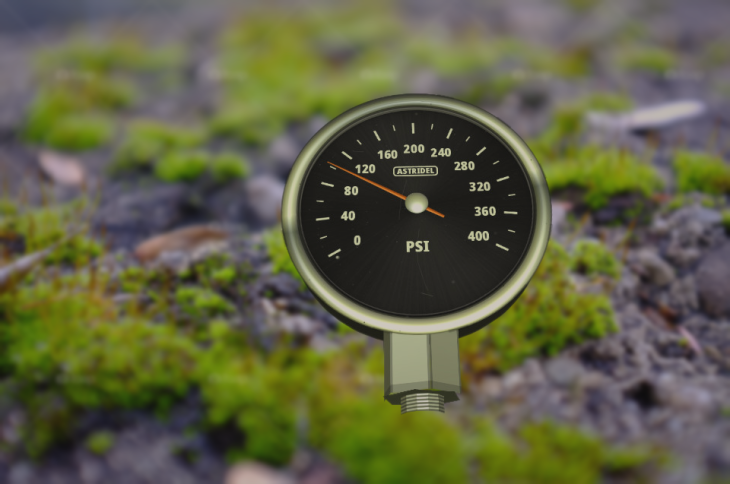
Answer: 100 psi
